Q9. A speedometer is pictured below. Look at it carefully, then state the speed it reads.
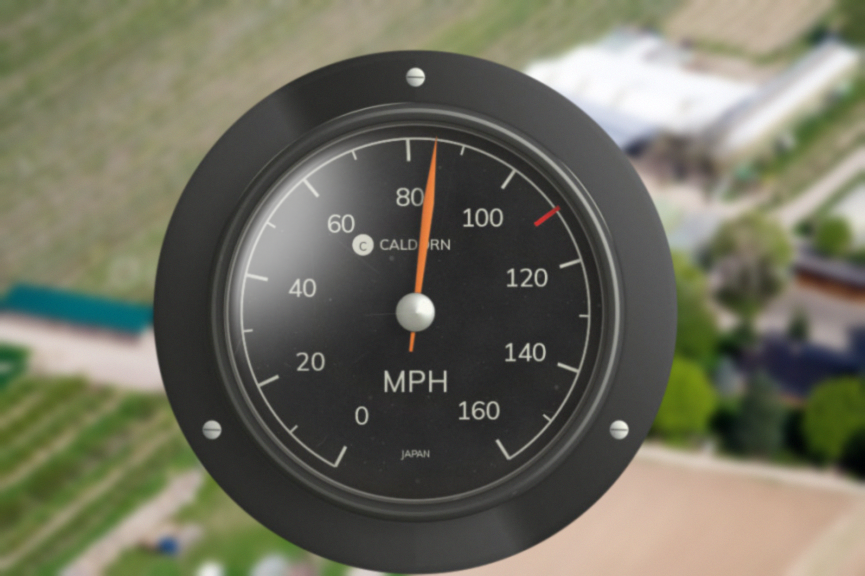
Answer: 85 mph
